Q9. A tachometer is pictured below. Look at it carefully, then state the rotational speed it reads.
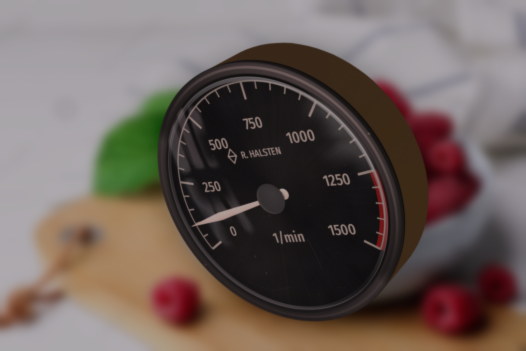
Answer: 100 rpm
